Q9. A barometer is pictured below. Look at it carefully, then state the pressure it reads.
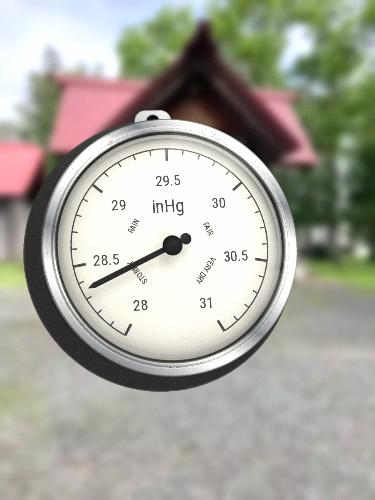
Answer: 28.35 inHg
